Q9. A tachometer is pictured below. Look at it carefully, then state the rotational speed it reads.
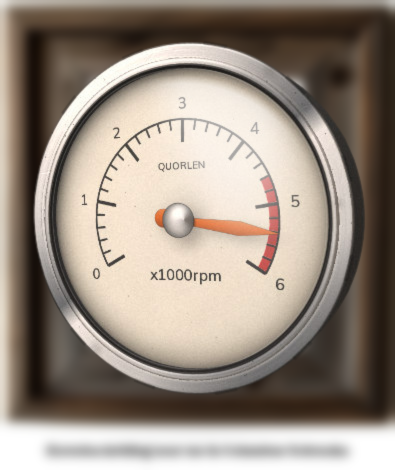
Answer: 5400 rpm
